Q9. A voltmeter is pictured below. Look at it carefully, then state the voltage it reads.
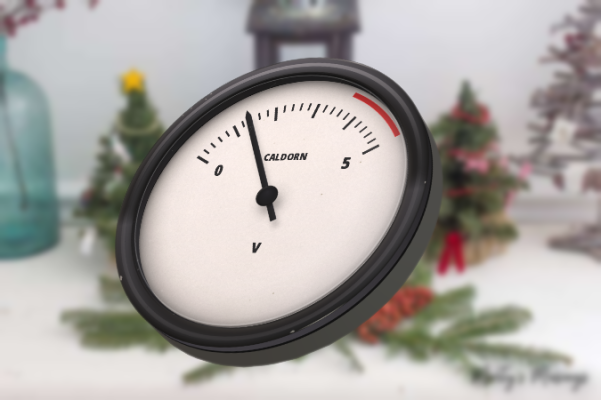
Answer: 1.4 V
